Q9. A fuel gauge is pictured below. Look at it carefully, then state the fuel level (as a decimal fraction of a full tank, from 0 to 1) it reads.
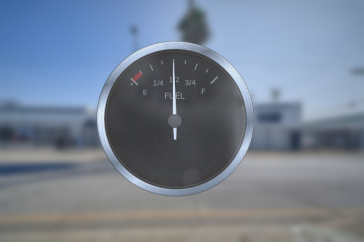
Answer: 0.5
